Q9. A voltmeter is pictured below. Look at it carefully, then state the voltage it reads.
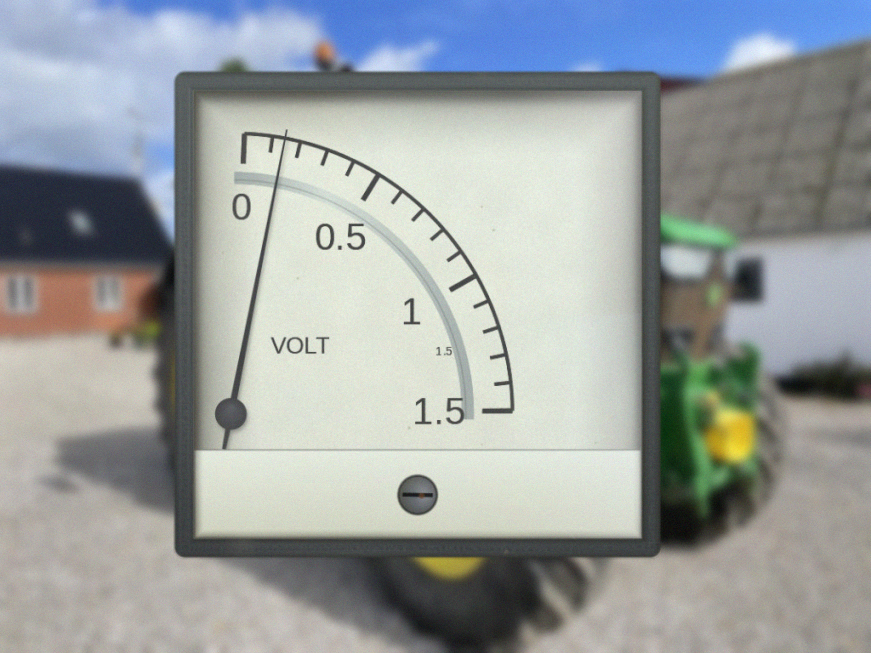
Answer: 0.15 V
